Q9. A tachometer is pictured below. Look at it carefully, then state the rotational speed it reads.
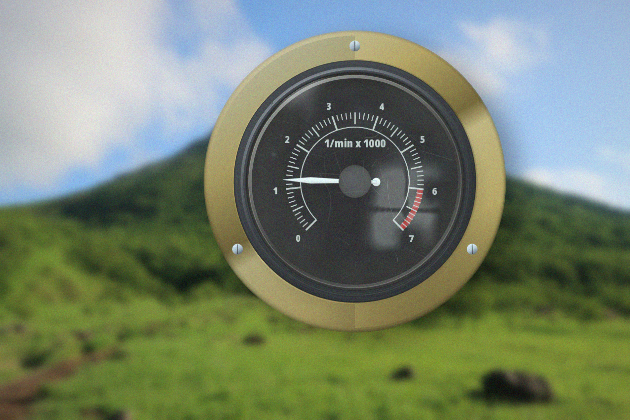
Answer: 1200 rpm
